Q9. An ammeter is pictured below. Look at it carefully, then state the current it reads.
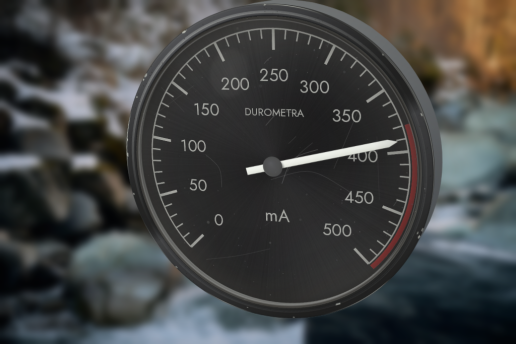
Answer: 390 mA
